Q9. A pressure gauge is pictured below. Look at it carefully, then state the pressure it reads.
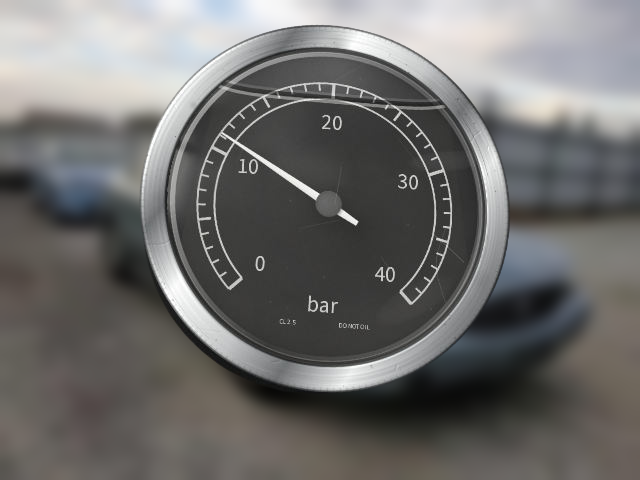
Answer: 11 bar
